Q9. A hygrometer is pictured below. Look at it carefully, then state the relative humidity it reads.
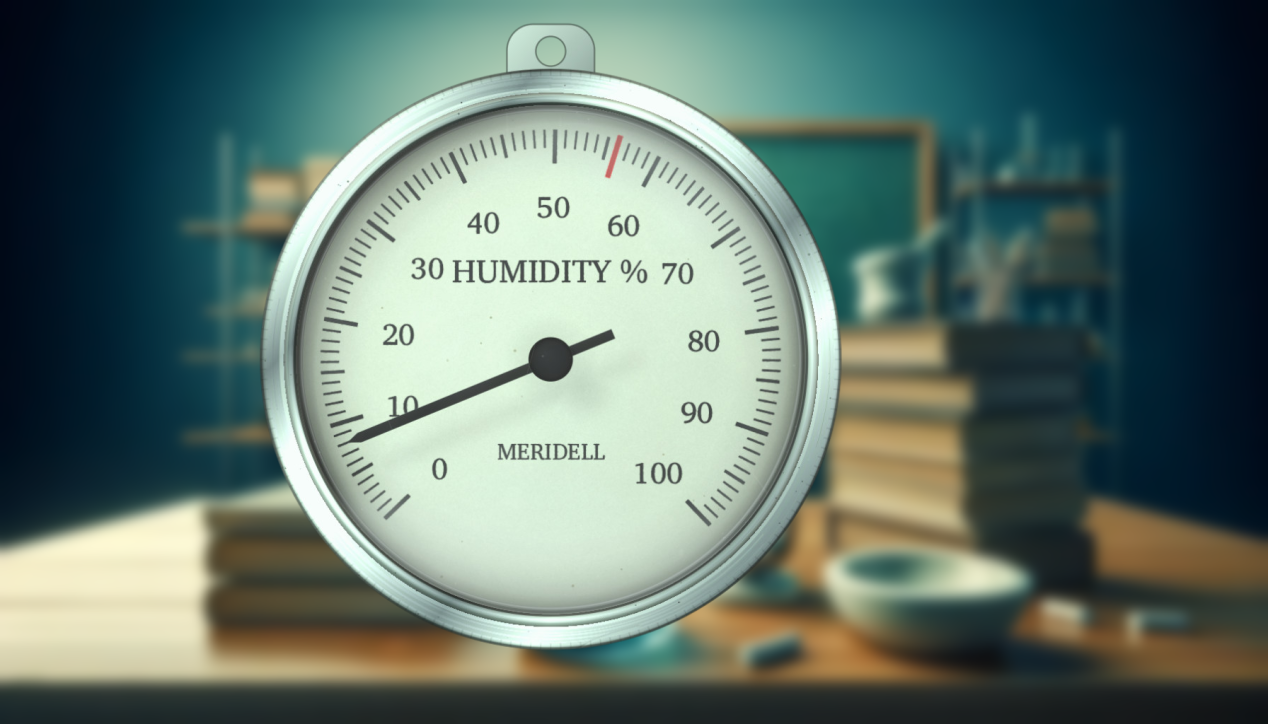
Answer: 8 %
